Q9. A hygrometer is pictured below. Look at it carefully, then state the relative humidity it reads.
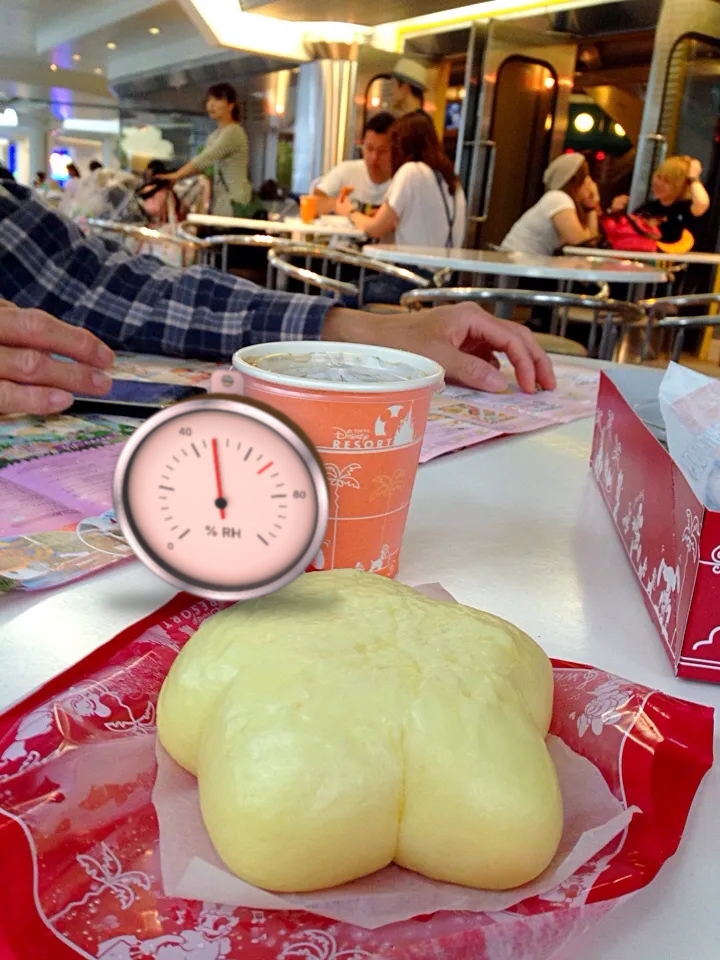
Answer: 48 %
